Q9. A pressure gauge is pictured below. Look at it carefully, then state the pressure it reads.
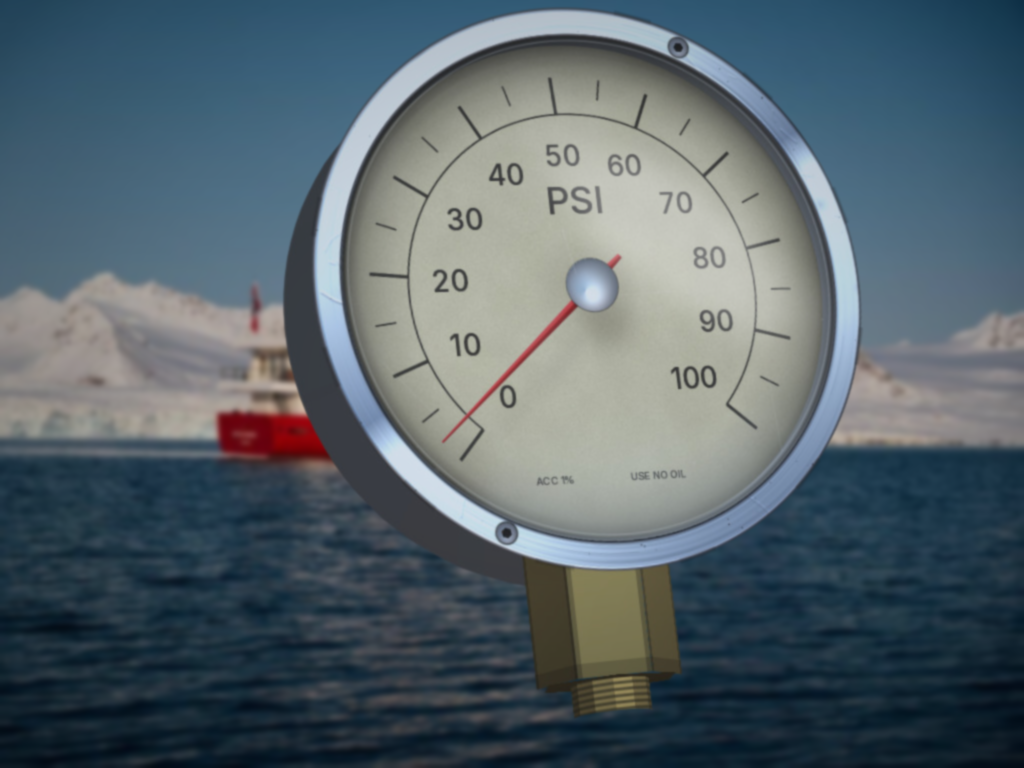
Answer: 2.5 psi
